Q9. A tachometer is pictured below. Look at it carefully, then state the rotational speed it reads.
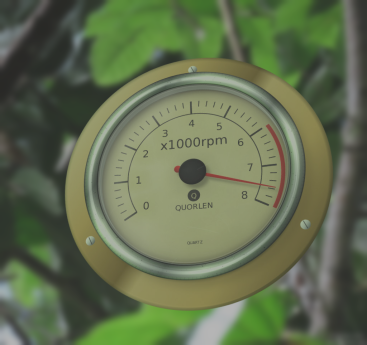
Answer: 7600 rpm
